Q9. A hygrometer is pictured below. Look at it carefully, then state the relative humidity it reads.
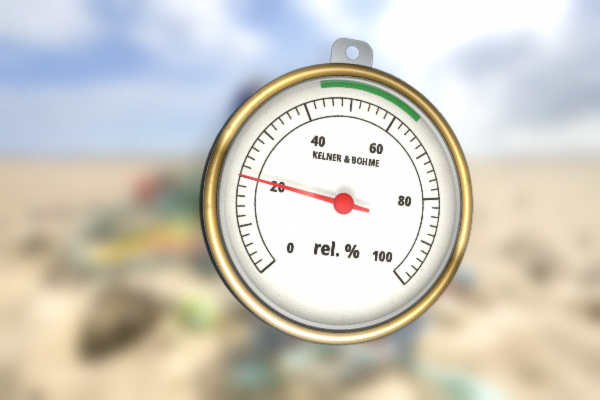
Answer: 20 %
